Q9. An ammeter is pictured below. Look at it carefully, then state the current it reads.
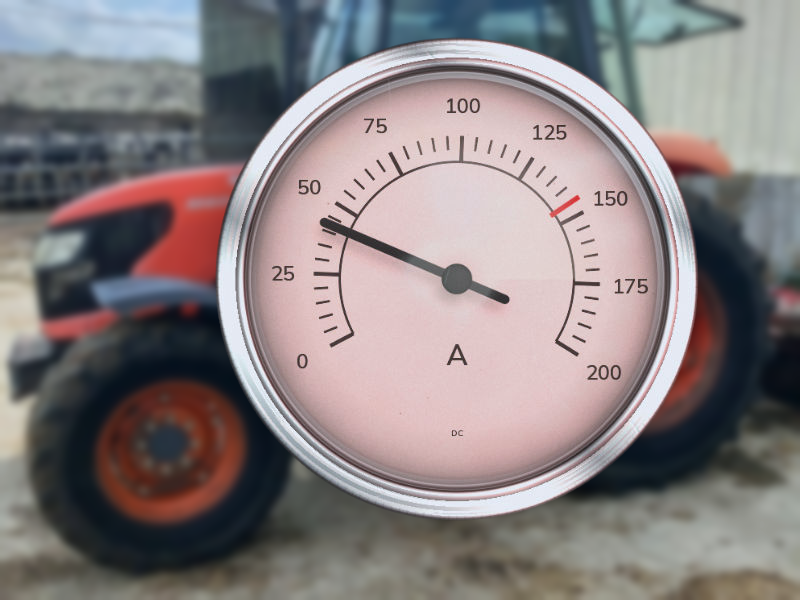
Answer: 42.5 A
